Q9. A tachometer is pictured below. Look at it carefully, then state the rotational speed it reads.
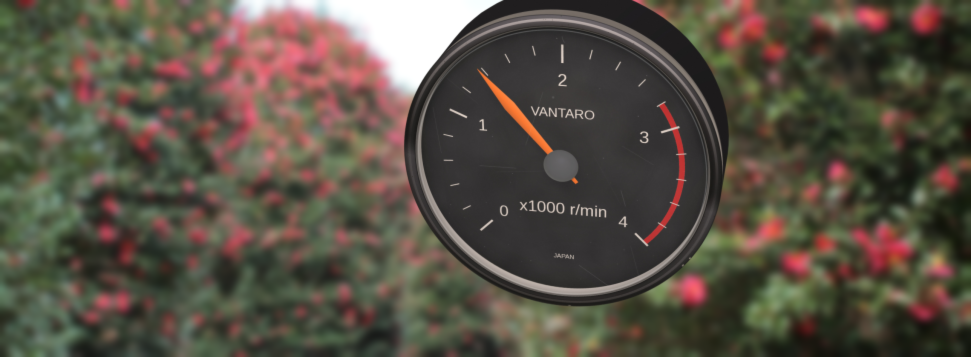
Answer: 1400 rpm
